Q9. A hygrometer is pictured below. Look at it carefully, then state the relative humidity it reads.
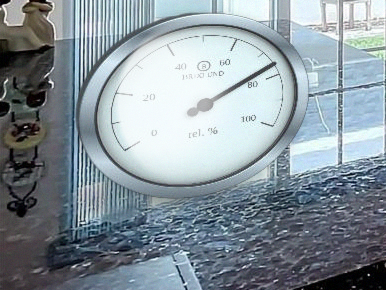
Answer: 75 %
